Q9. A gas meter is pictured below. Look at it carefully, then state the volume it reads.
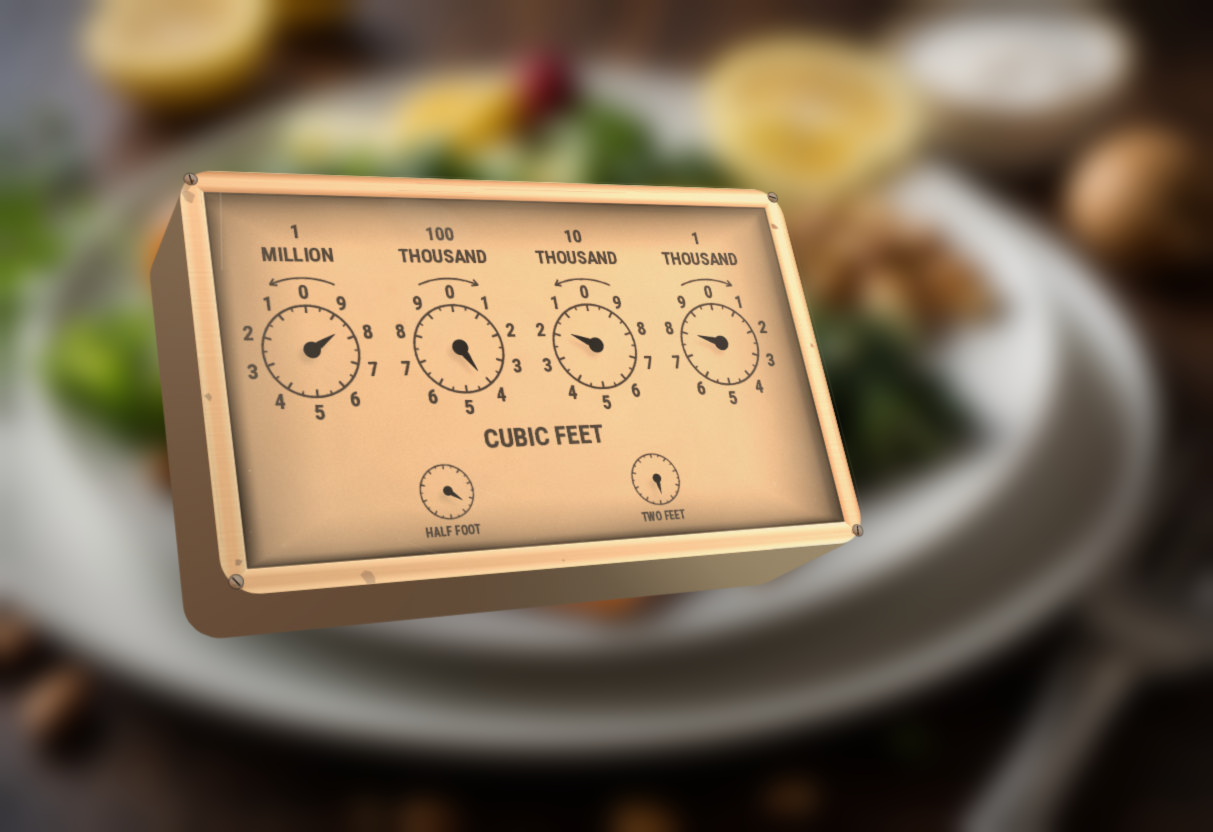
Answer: 841800 ft³
